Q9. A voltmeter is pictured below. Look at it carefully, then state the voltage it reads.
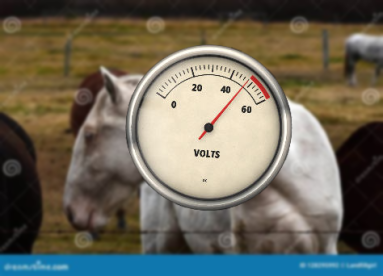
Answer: 48 V
